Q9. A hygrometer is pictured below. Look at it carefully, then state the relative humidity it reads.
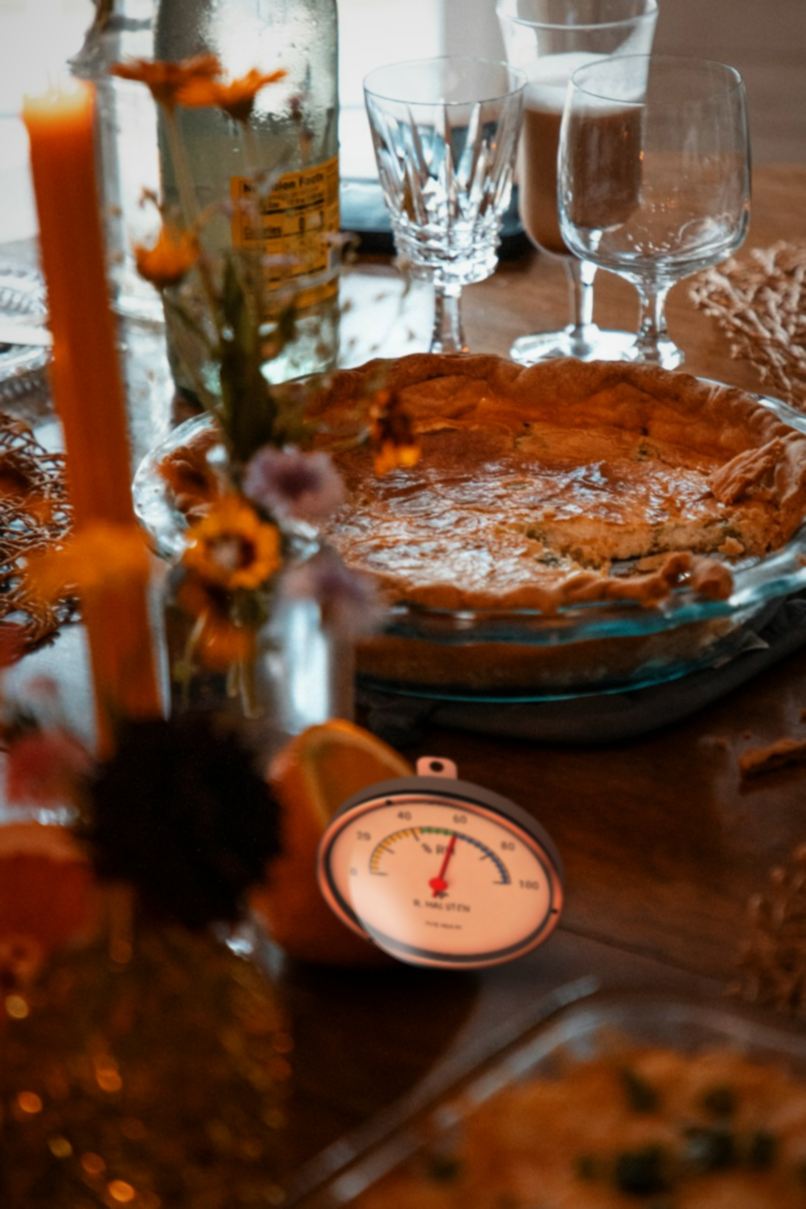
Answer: 60 %
